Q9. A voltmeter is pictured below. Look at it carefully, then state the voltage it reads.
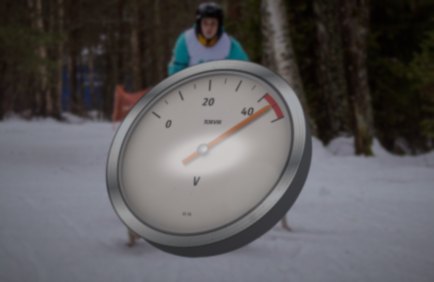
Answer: 45 V
